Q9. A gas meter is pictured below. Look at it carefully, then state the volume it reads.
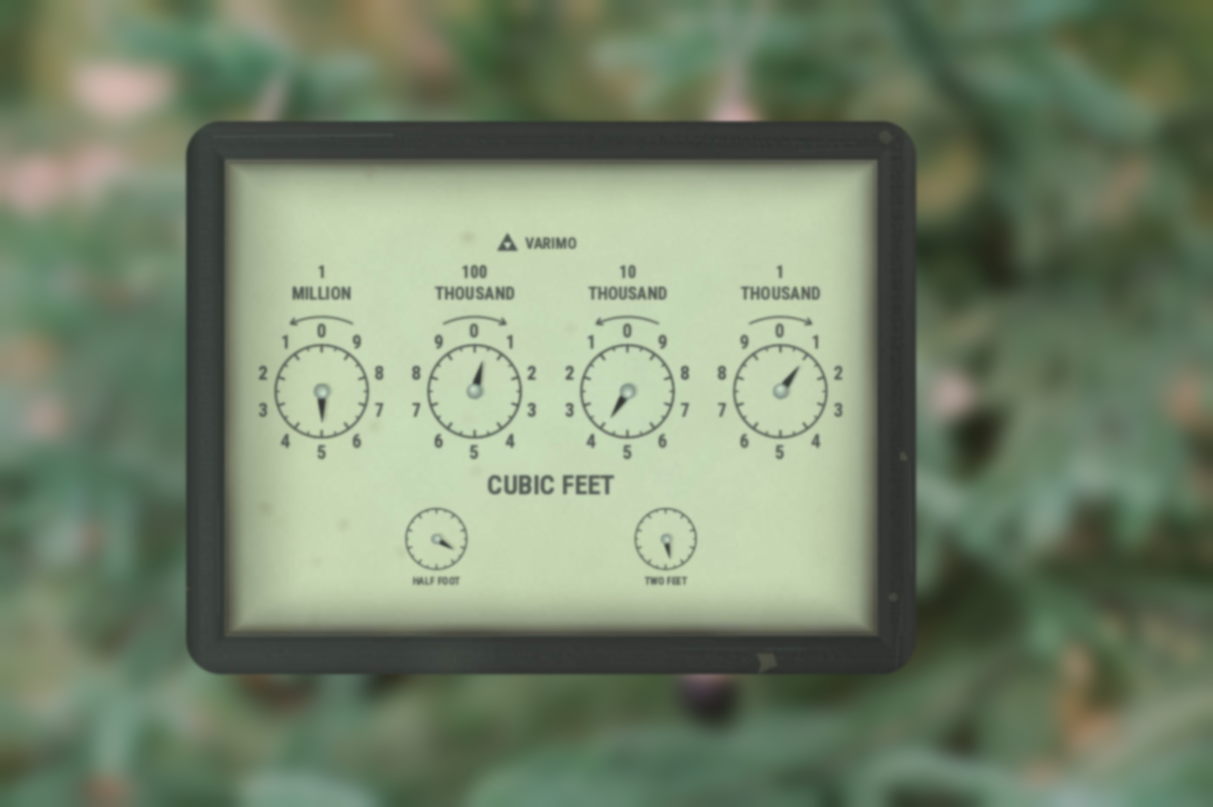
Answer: 504100 ft³
